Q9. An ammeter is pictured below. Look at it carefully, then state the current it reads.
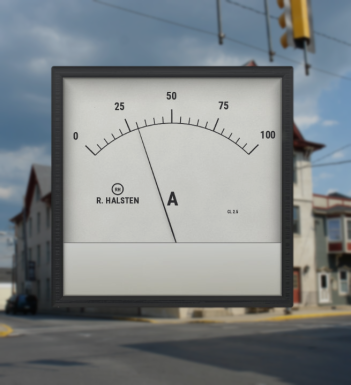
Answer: 30 A
